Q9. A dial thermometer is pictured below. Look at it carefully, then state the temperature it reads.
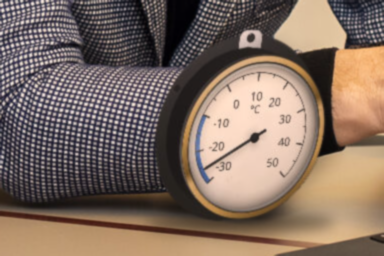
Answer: -25 °C
